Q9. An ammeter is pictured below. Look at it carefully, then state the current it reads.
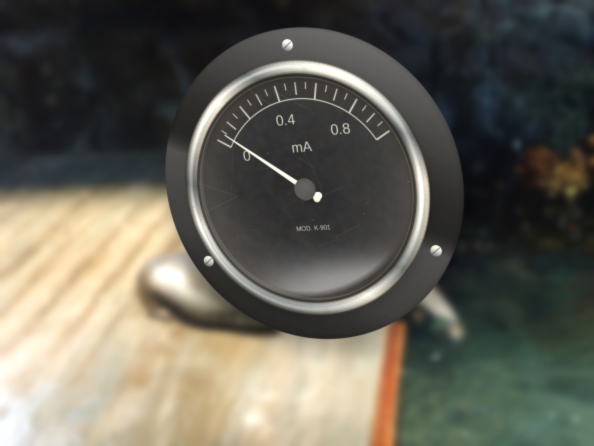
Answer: 0.05 mA
